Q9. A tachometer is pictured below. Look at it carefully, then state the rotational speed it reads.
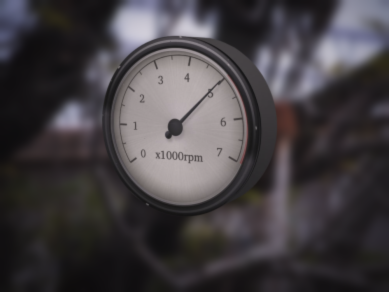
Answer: 5000 rpm
